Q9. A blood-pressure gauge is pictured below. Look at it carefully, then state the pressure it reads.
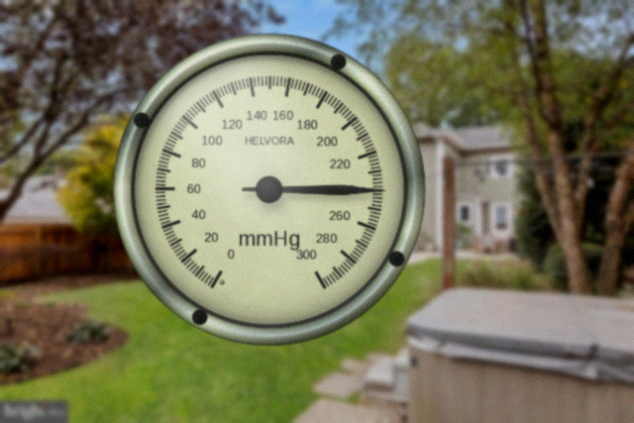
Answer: 240 mmHg
